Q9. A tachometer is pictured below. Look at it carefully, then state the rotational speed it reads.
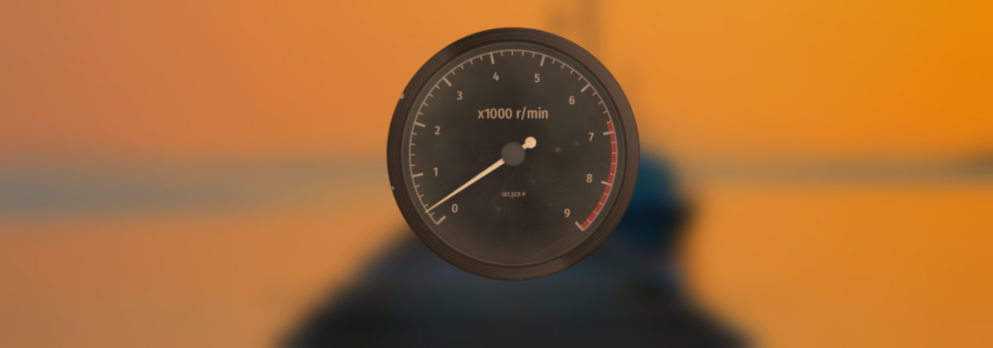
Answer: 300 rpm
